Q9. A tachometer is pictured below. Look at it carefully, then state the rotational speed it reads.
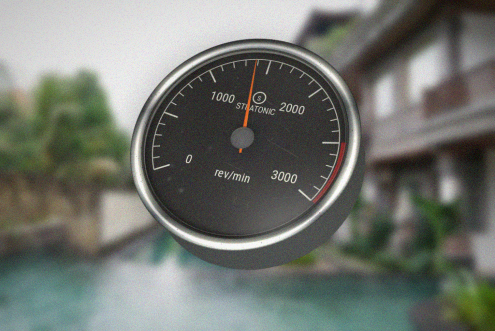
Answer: 1400 rpm
